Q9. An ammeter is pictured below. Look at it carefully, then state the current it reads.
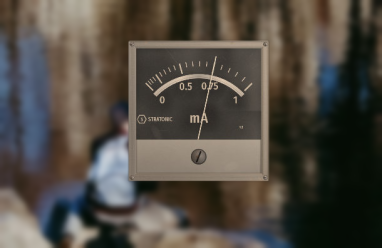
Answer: 0.75 mA
